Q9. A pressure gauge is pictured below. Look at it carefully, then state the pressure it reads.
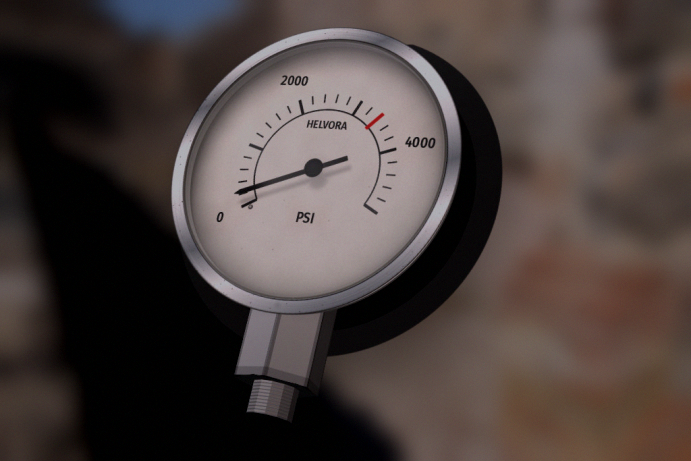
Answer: 200 psi
